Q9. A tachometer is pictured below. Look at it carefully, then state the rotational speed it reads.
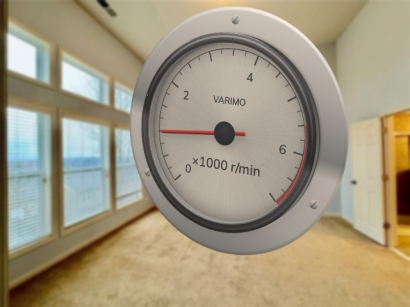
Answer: 1000 rpm
